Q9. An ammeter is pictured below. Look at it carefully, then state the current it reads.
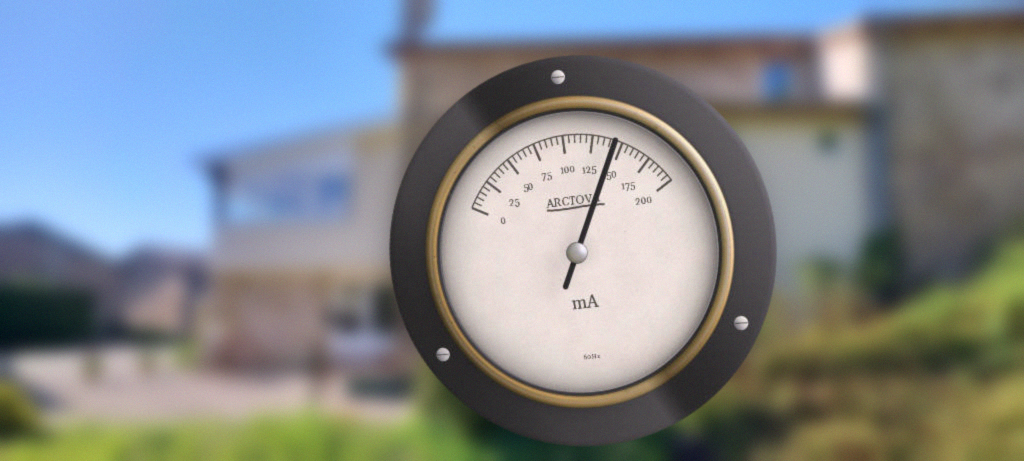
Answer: 145 mA
